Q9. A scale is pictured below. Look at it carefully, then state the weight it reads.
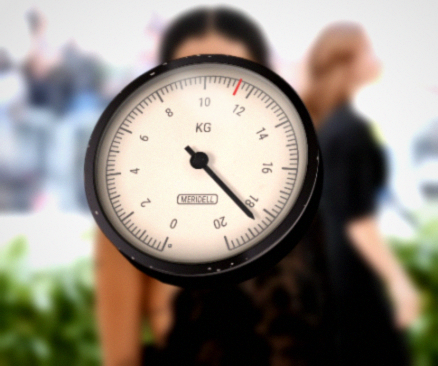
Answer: 18.6 kg
